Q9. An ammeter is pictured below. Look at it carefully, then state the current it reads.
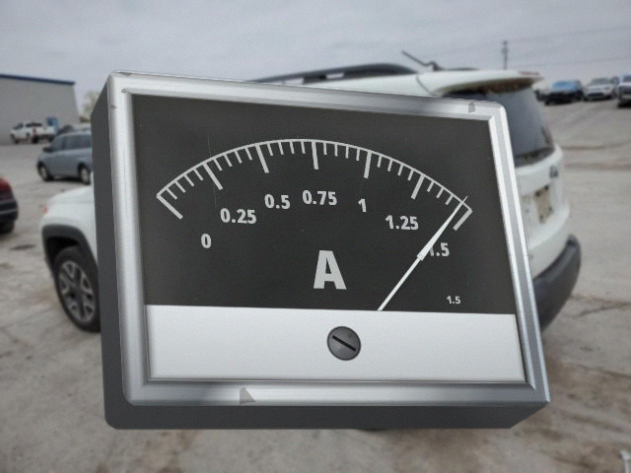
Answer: 1.45 A
